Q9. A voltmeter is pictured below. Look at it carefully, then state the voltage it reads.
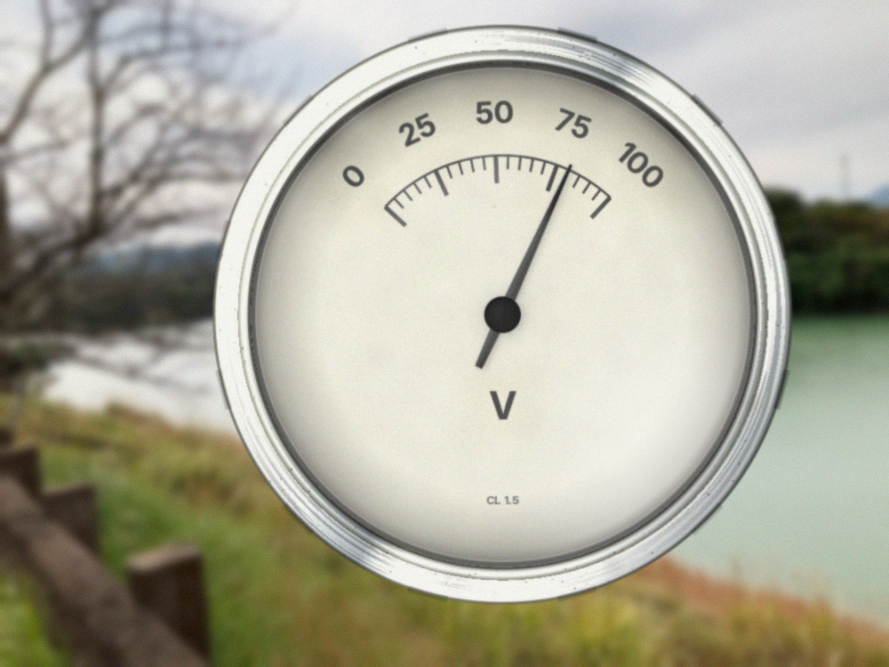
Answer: 80 V
